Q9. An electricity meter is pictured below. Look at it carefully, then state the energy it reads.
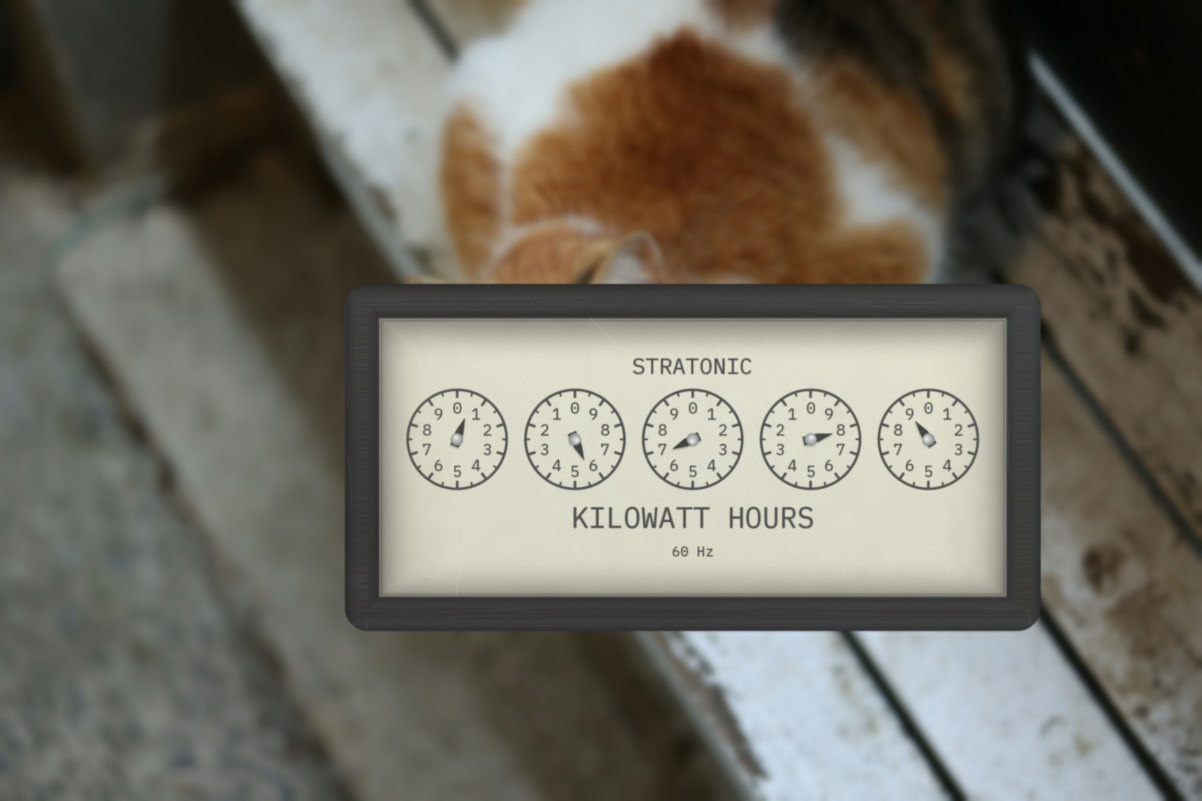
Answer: 5679 kWh
